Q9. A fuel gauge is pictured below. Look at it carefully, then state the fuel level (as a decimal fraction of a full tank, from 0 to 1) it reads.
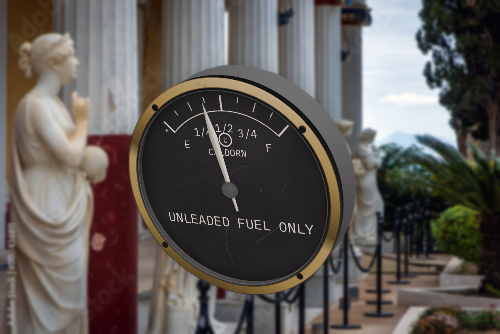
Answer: 0.375
